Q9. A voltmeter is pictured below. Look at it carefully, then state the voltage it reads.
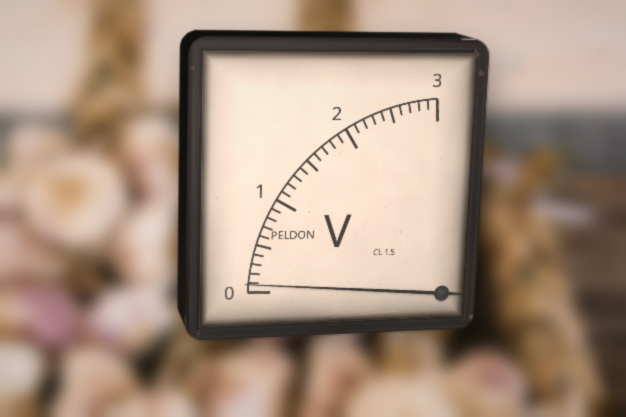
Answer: 0.1 V
